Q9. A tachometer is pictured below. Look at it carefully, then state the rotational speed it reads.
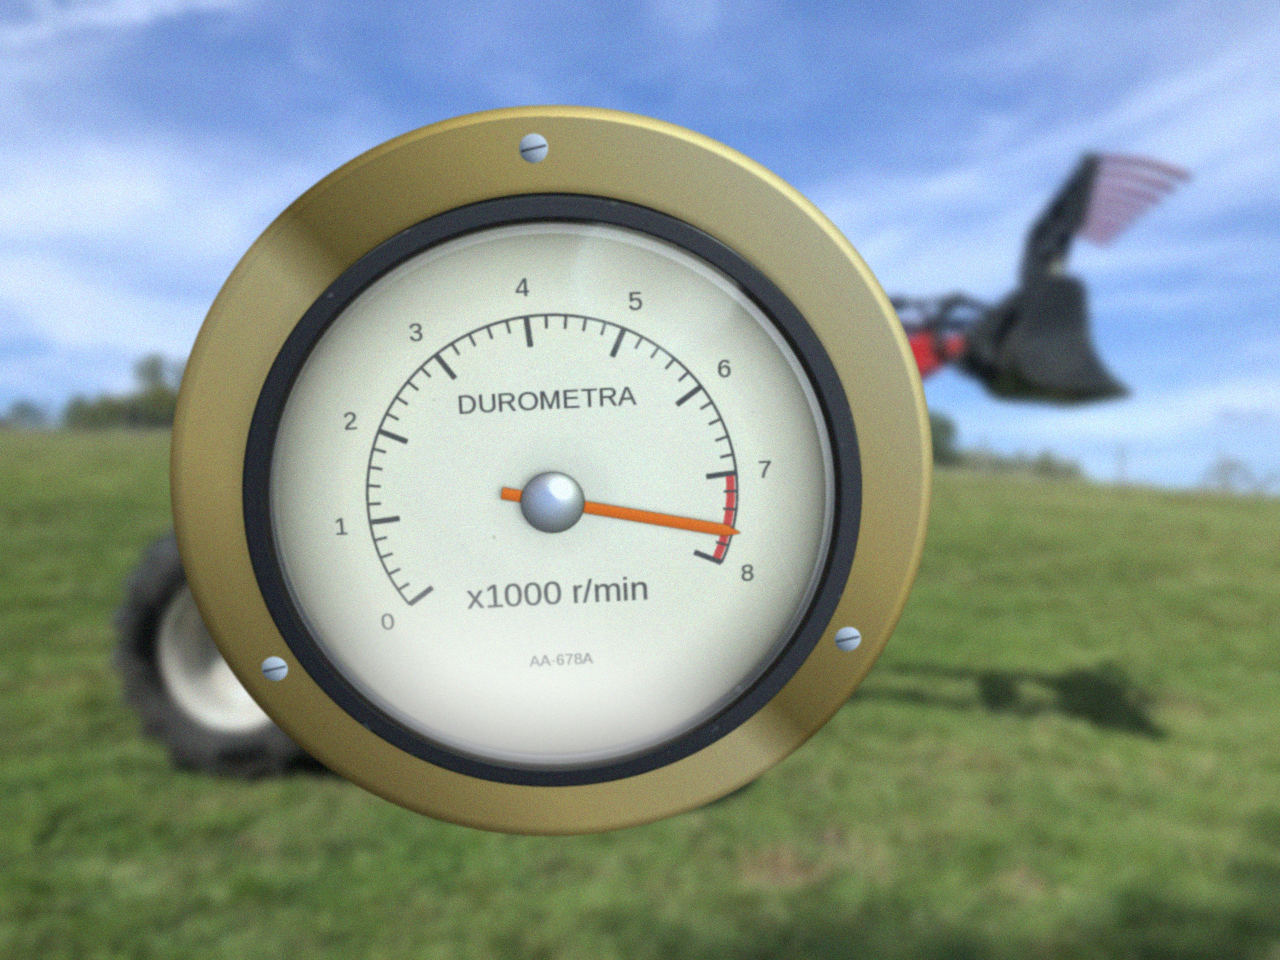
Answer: 7600 rpm
